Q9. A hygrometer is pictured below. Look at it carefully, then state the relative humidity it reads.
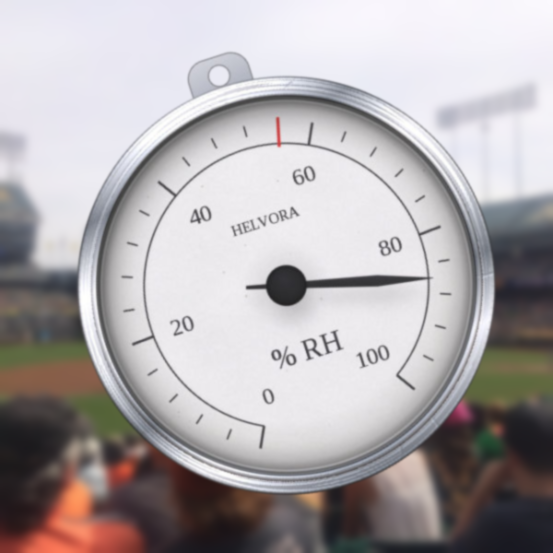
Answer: 86 %
